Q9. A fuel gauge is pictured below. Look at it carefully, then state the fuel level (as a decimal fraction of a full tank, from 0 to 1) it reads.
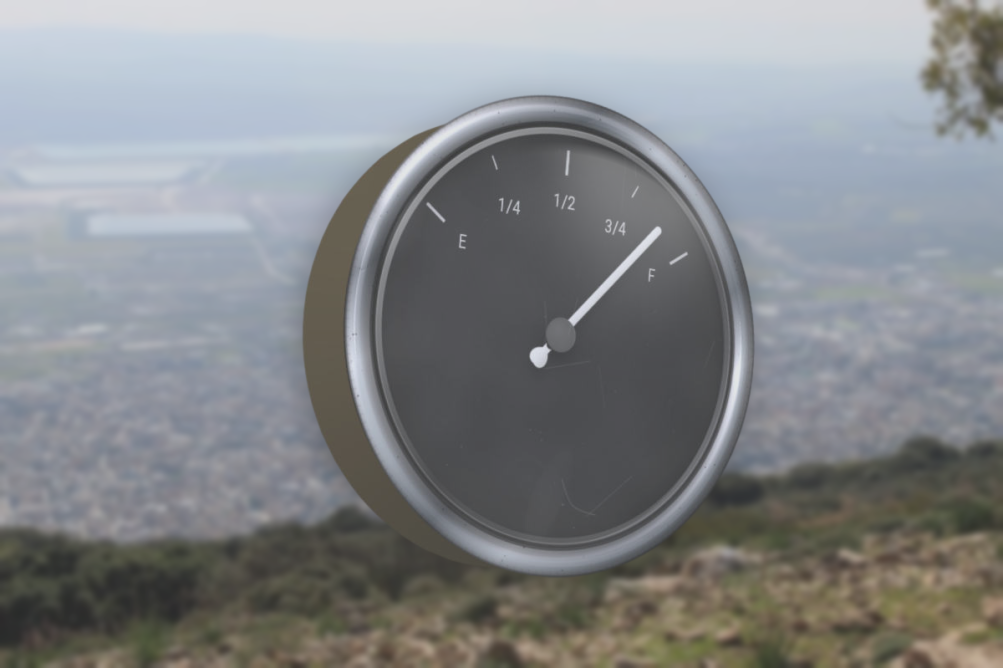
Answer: 0.875
